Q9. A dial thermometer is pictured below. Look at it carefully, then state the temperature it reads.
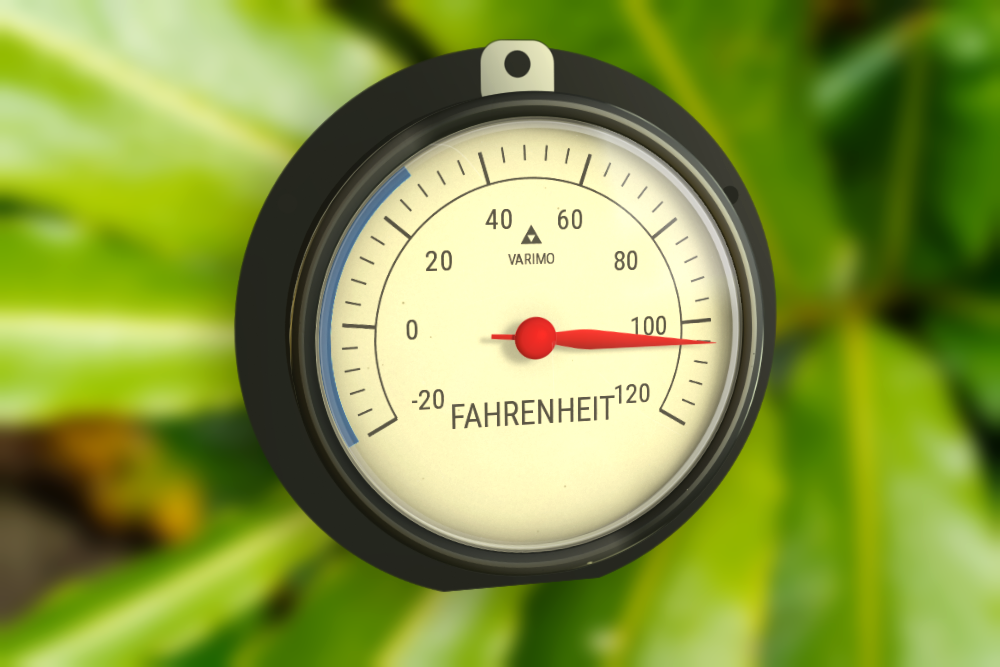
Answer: 104 °F
